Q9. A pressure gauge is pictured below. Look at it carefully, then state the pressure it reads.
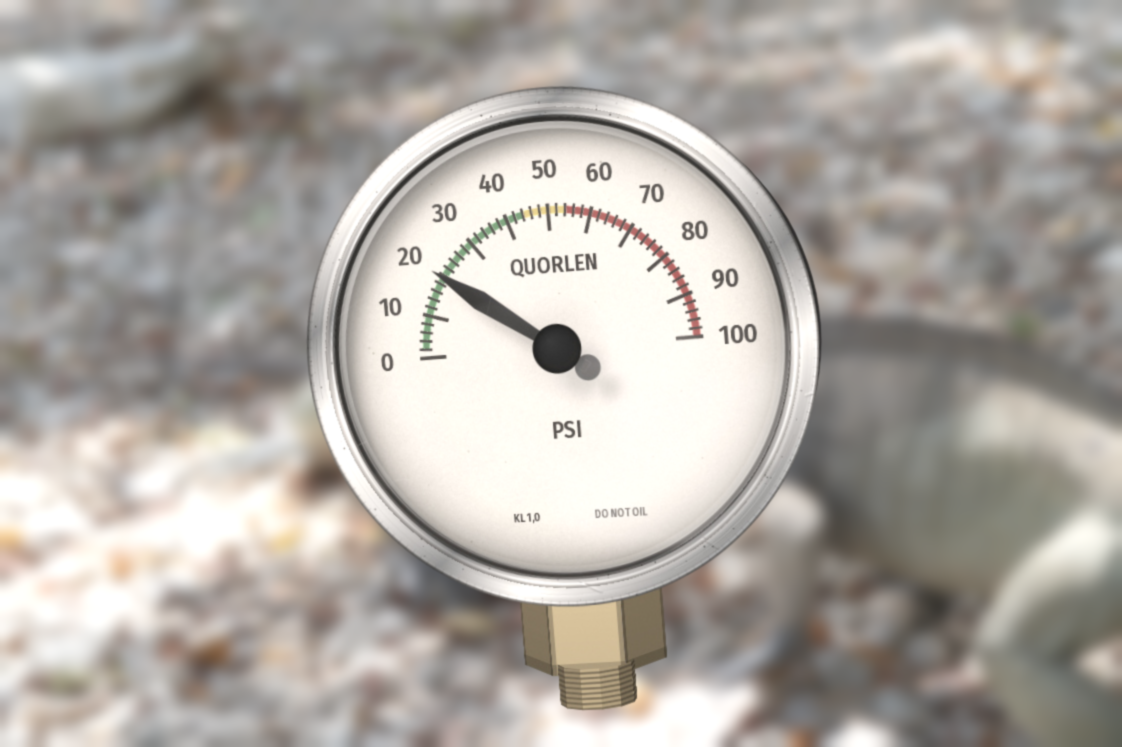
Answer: 20 psi
